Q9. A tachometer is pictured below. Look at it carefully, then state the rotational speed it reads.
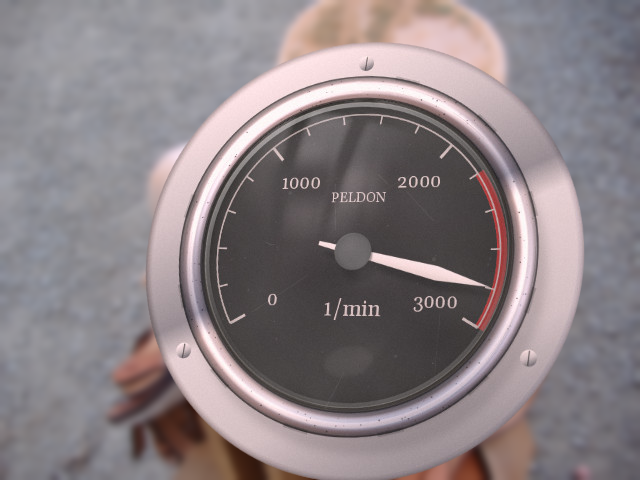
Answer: 2800 rpm
